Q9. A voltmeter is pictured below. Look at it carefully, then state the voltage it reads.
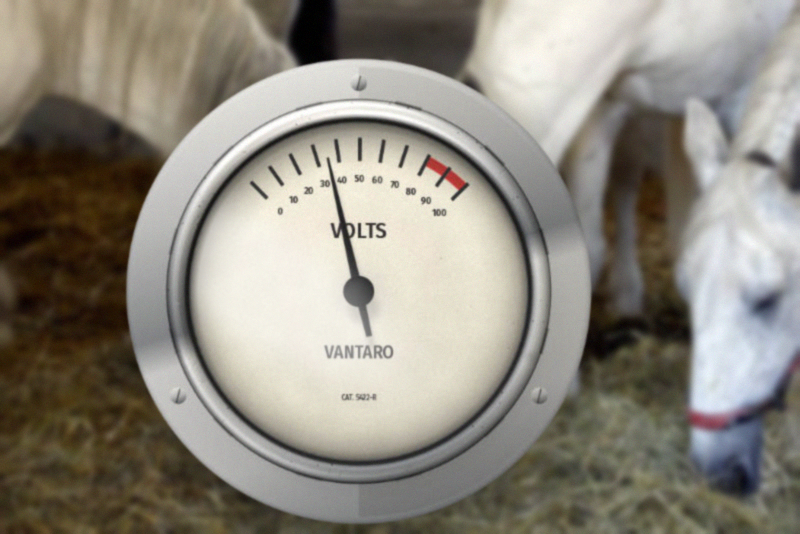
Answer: 35 V
